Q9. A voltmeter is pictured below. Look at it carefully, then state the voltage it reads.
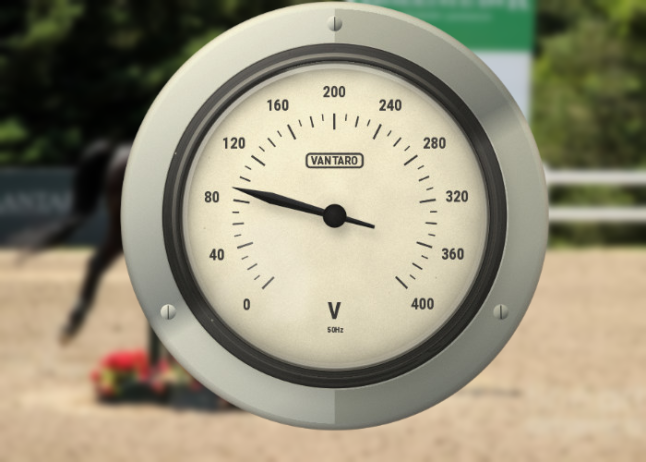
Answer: 90 V
